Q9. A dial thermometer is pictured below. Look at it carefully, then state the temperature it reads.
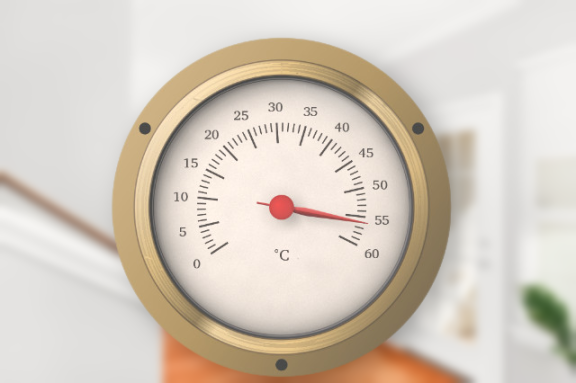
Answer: 56 °C
